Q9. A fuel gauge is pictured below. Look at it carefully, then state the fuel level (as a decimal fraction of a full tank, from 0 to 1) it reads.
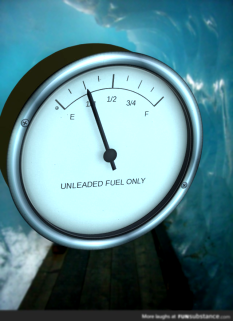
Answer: 0.25
